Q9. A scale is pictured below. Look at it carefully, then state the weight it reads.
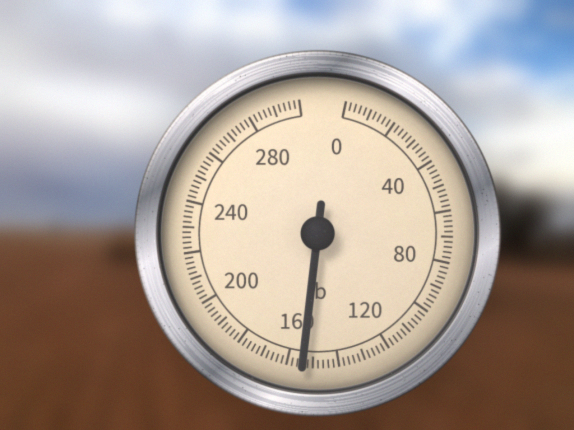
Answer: 154 lb
